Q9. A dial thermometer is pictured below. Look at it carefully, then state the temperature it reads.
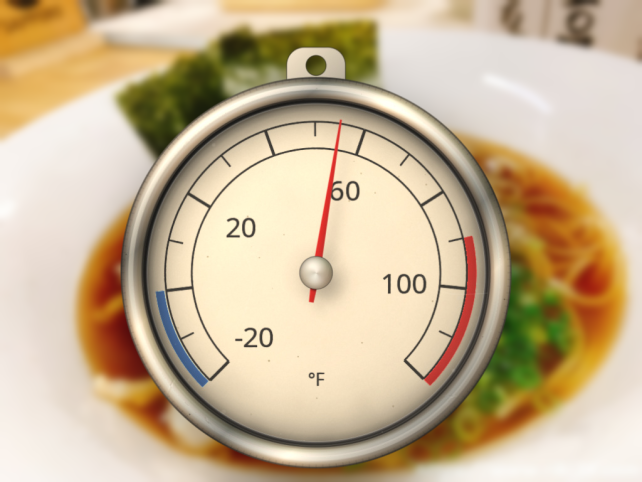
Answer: 55 °F
